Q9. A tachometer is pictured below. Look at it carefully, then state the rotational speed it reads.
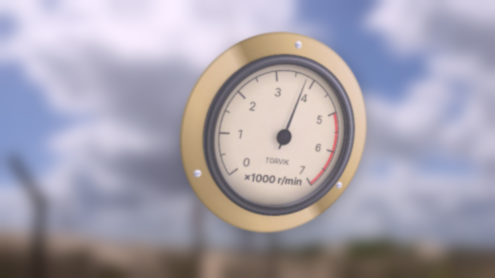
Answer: 3750 rpm
